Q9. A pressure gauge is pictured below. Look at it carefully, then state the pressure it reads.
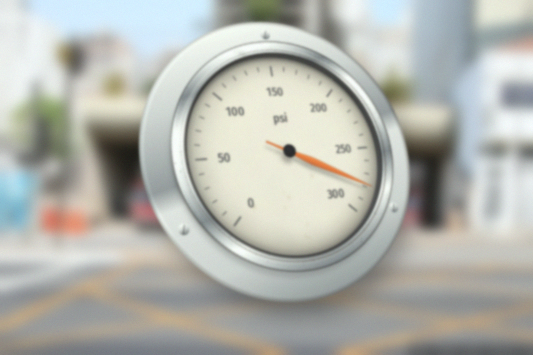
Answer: 280 psi
